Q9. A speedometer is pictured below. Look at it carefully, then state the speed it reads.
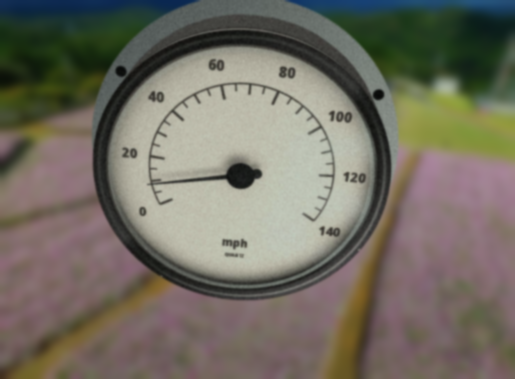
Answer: 10 mph
